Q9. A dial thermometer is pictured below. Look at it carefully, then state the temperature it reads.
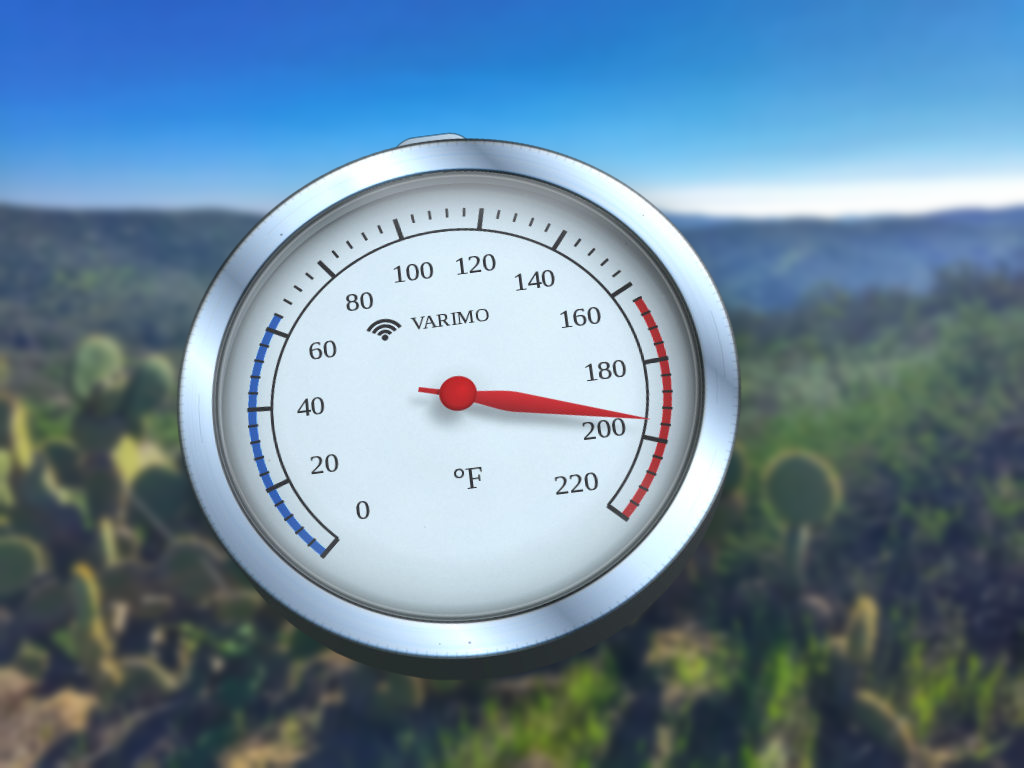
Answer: 196 °F
